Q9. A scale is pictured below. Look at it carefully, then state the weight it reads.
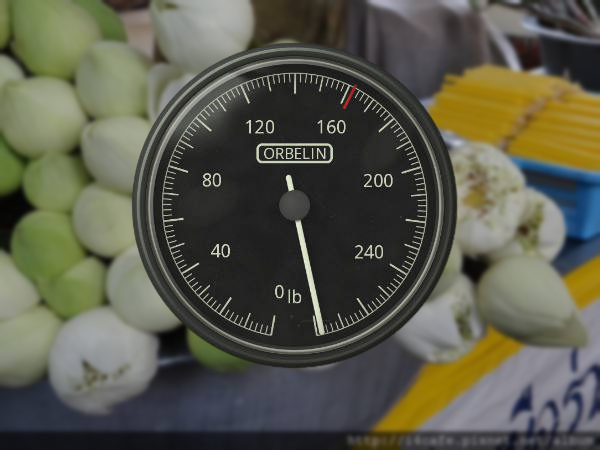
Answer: 278 lb
